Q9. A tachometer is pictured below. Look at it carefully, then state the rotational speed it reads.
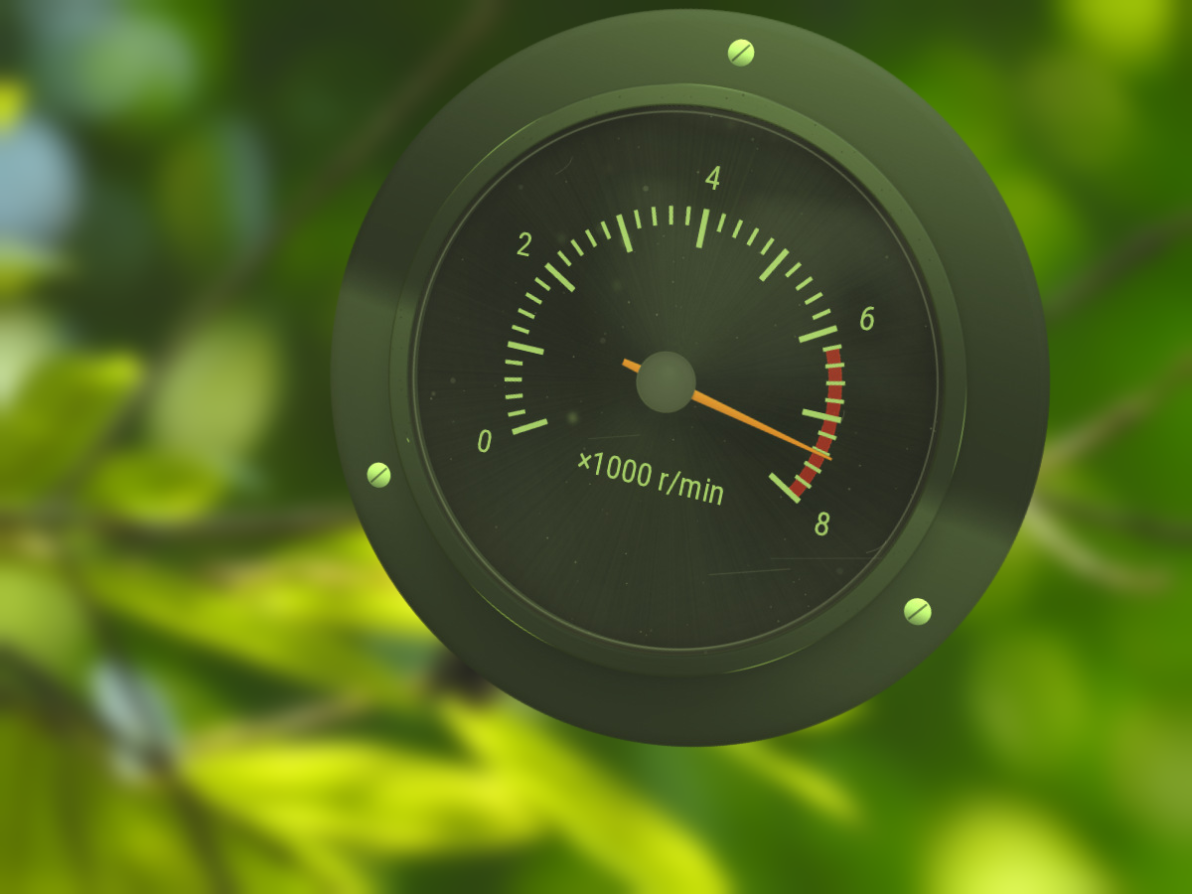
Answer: 7400 rpm
